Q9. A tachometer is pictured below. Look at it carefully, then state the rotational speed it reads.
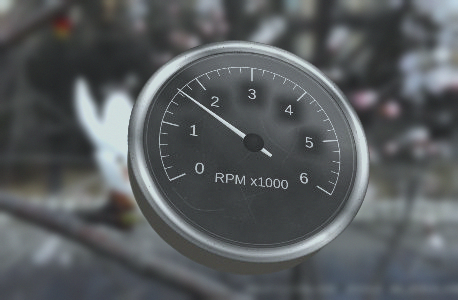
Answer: 1600 rpm
